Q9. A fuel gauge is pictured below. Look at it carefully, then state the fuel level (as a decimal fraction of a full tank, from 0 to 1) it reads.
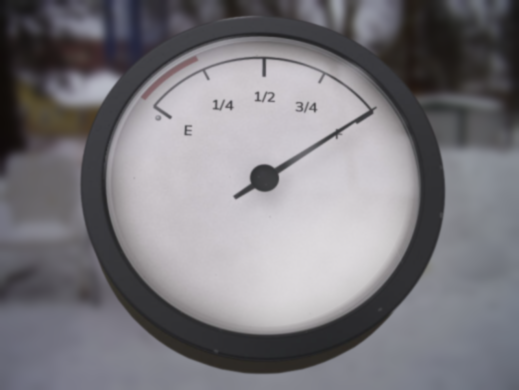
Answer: 1
